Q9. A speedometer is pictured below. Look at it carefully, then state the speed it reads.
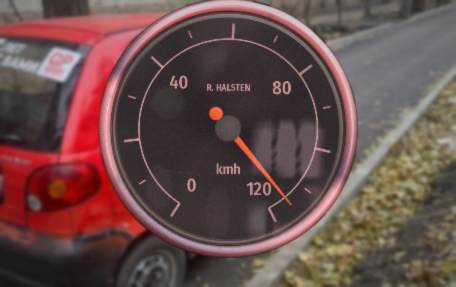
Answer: 115 km/h
